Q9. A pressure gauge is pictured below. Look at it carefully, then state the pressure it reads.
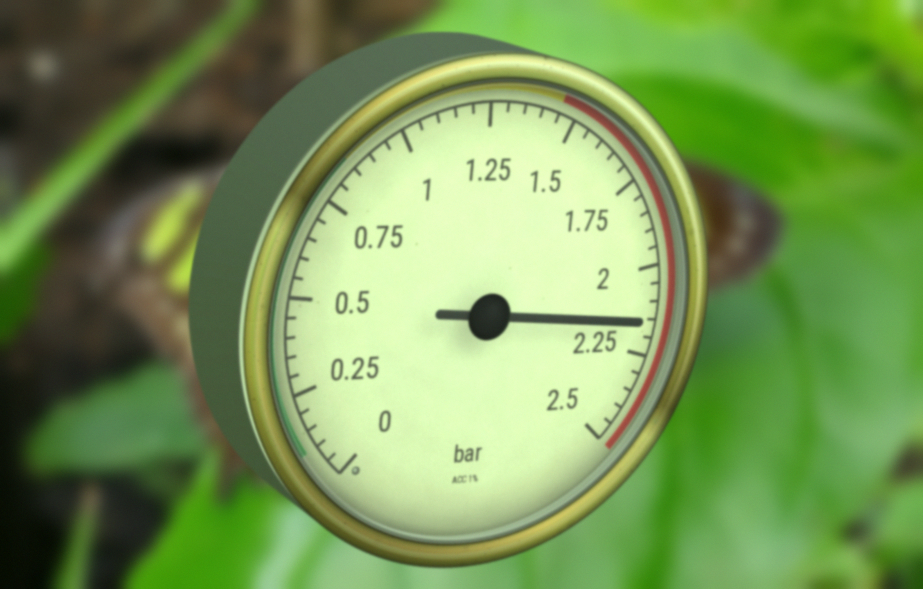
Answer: 2.15 bar
